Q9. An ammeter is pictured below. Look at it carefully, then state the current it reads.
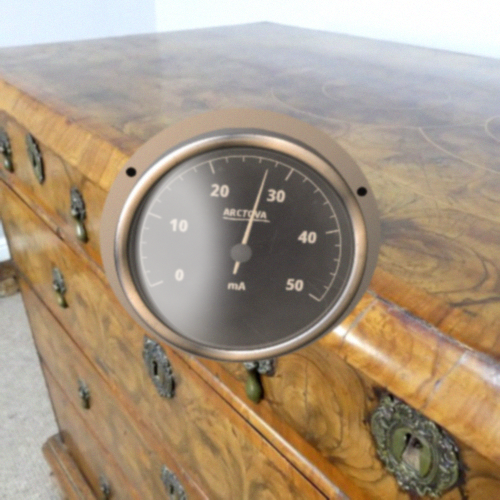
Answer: 27 mA
